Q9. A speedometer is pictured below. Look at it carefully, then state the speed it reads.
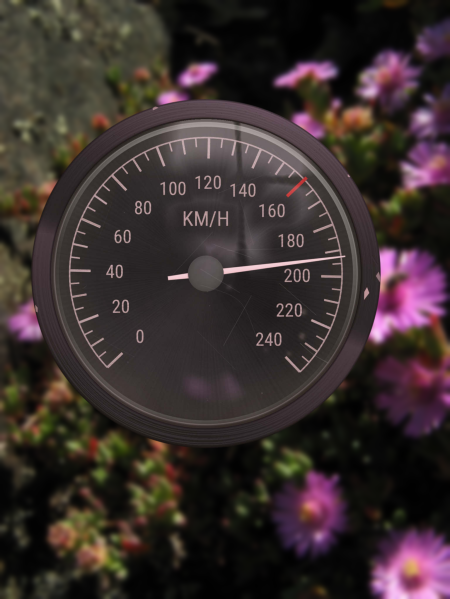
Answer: 192.5 km/h
